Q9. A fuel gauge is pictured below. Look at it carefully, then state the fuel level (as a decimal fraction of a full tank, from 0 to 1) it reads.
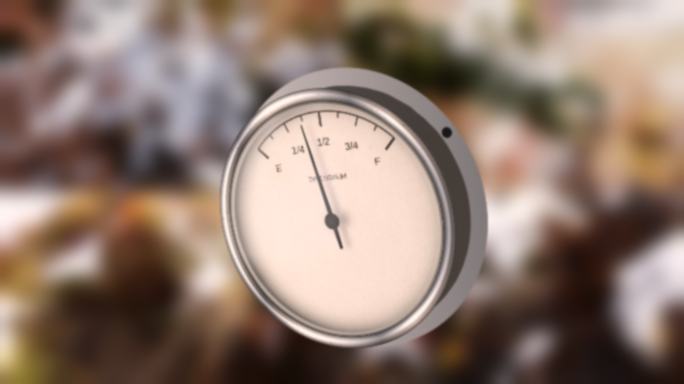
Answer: 0.375
